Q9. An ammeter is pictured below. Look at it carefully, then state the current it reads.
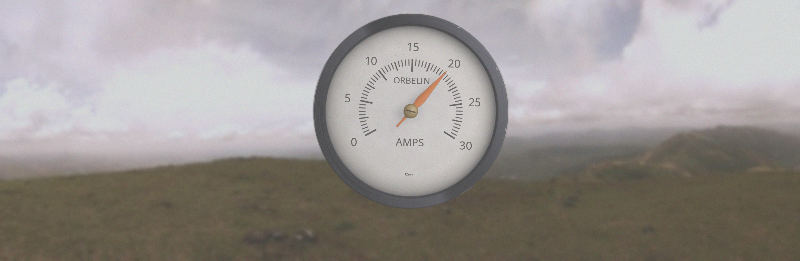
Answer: 20 A
